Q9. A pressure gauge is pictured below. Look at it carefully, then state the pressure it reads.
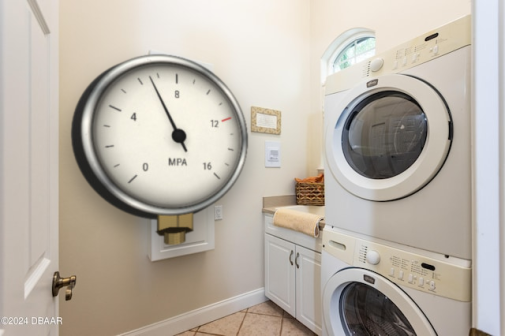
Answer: 6.5 MPa
